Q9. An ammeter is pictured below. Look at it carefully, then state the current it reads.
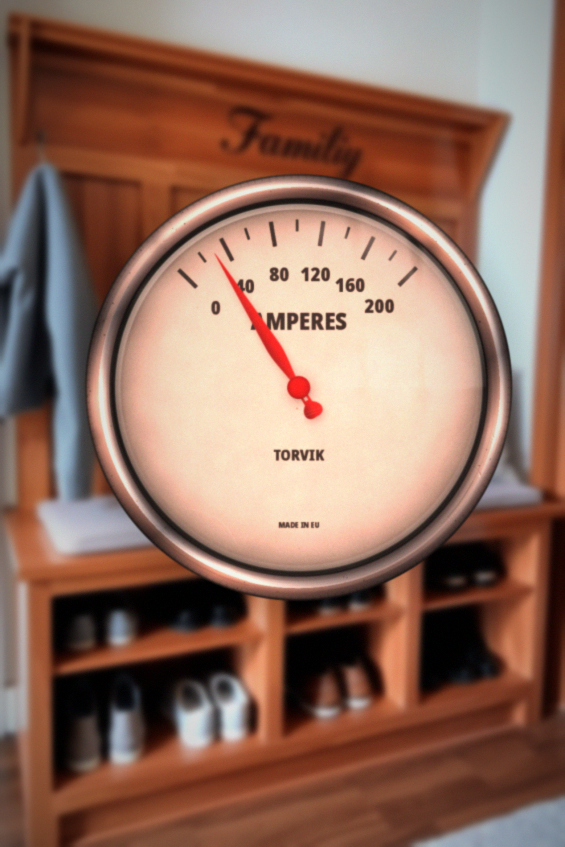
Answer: 30 A
